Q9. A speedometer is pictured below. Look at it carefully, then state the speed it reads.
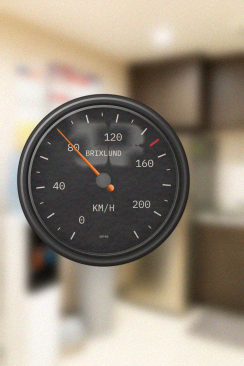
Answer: 80 km/h
